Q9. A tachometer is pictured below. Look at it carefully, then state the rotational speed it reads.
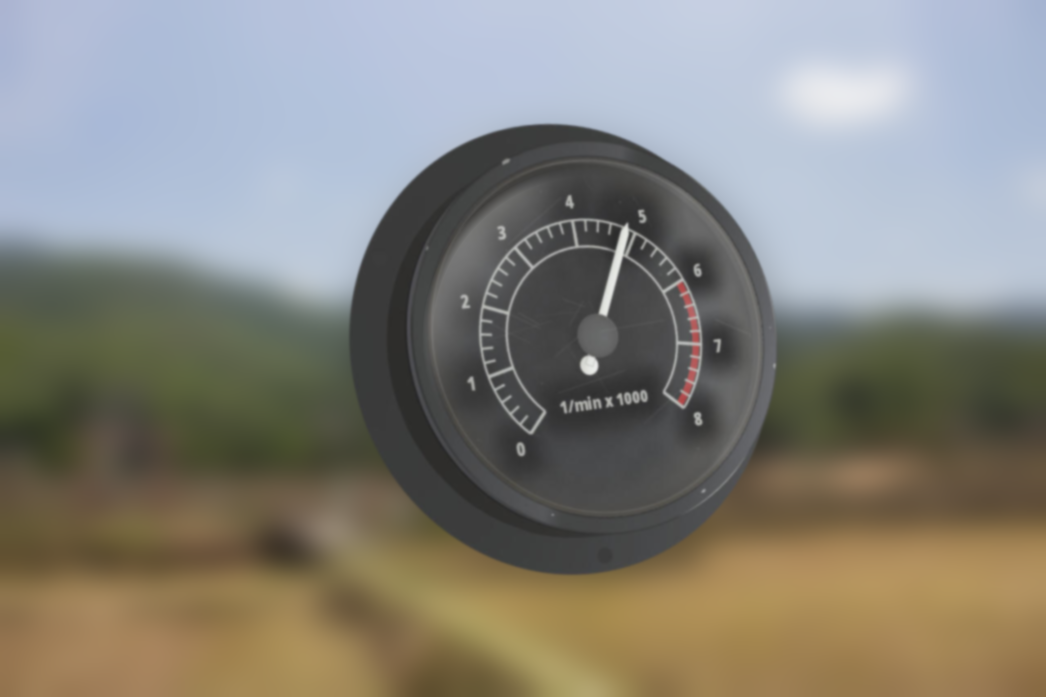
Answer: 4800 rpm
